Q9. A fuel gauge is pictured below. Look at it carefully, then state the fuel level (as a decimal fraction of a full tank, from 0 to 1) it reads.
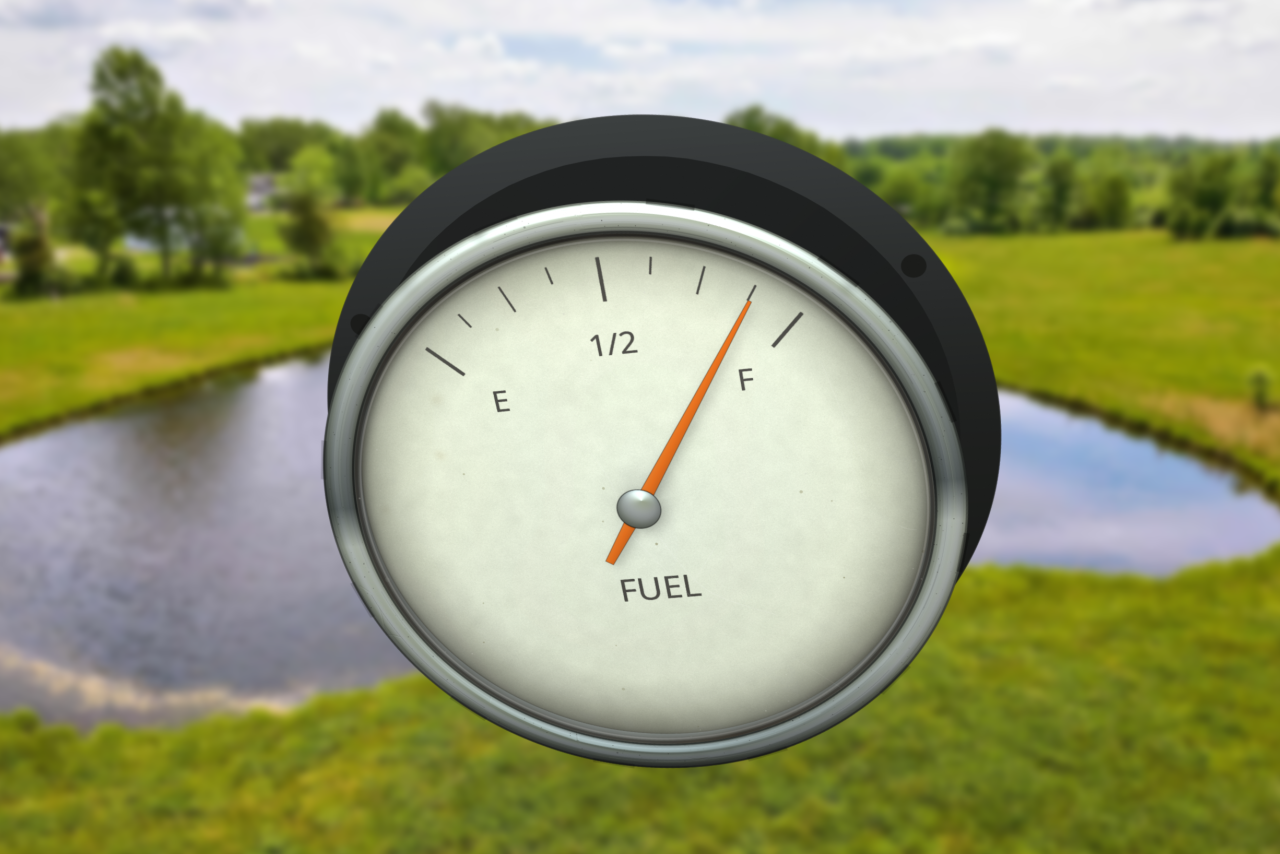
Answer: 0.875
